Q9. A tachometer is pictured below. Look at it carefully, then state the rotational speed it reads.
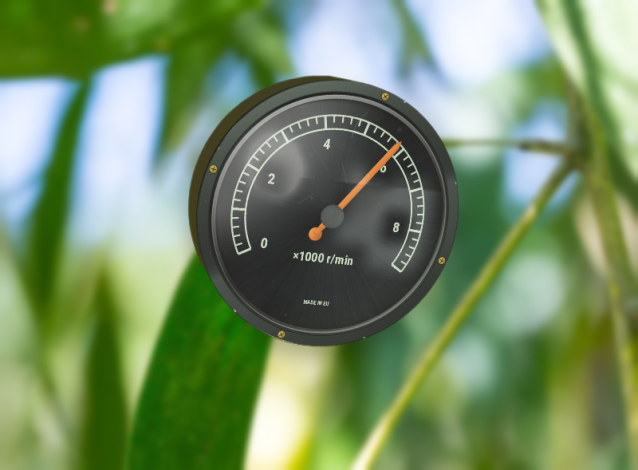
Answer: 5800 rpm
